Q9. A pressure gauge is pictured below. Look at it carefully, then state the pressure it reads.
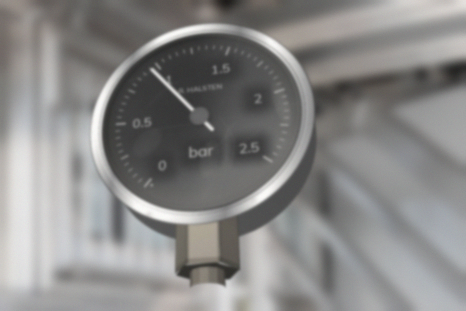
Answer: 0.95 bar
